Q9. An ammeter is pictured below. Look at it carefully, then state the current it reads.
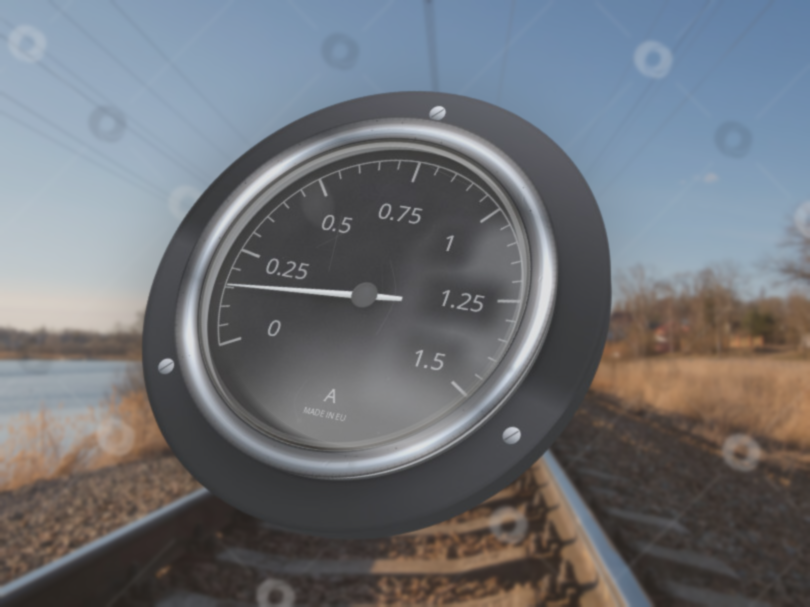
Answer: 0.15 A
